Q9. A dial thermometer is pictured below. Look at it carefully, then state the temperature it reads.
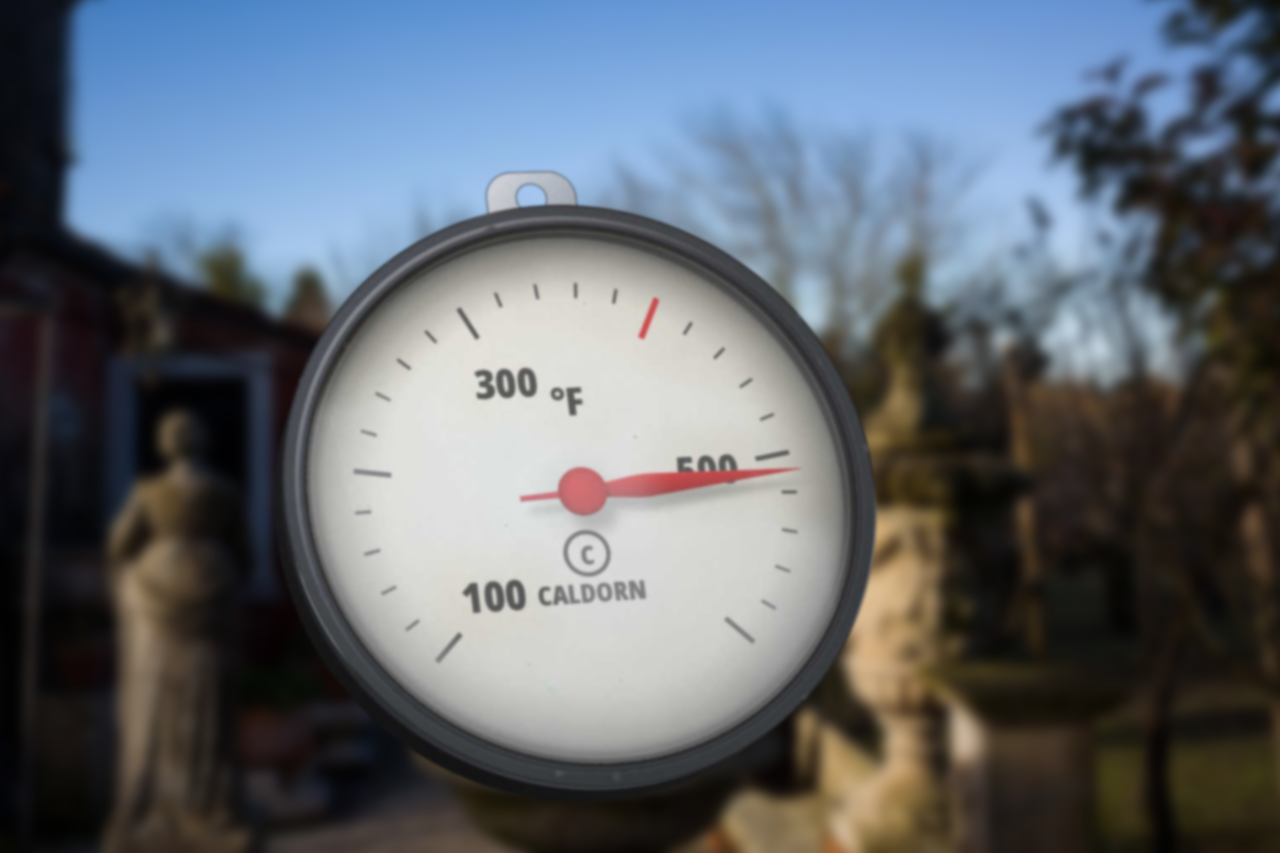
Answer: 510 °F
